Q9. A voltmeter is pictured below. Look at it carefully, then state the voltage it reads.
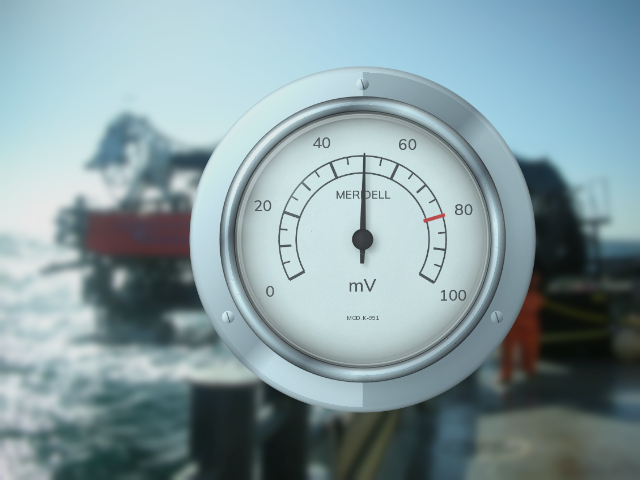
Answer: 50 mV
